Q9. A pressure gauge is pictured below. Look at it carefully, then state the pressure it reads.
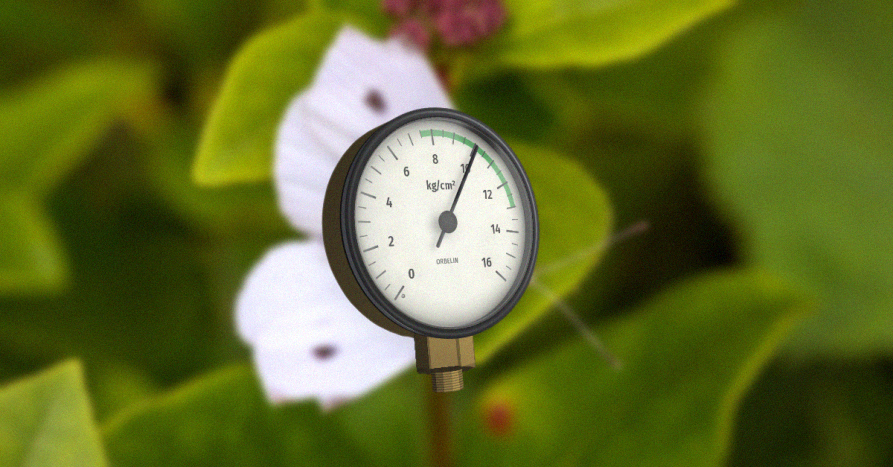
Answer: 10 kg/cm²
